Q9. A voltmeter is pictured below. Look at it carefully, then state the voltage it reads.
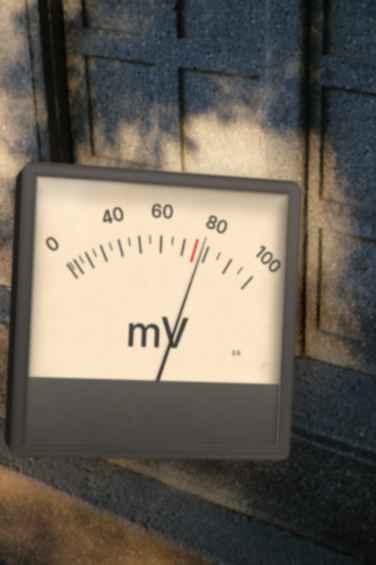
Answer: 77.5 mV
